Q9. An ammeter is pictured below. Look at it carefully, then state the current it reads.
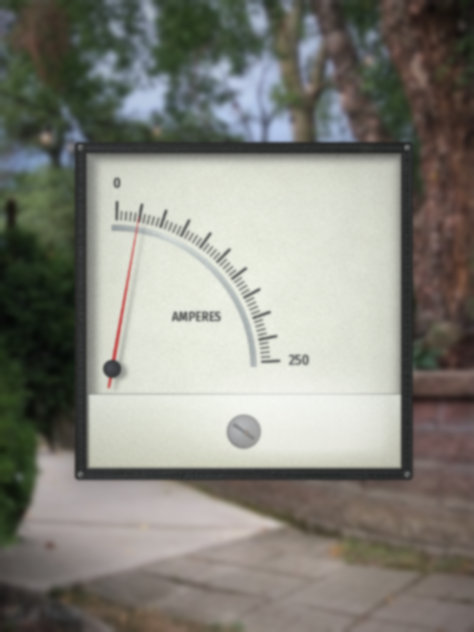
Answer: 25 A
